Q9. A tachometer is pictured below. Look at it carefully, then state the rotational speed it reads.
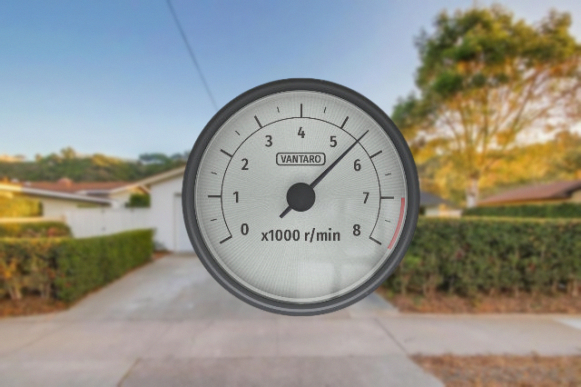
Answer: 5500 rpm
